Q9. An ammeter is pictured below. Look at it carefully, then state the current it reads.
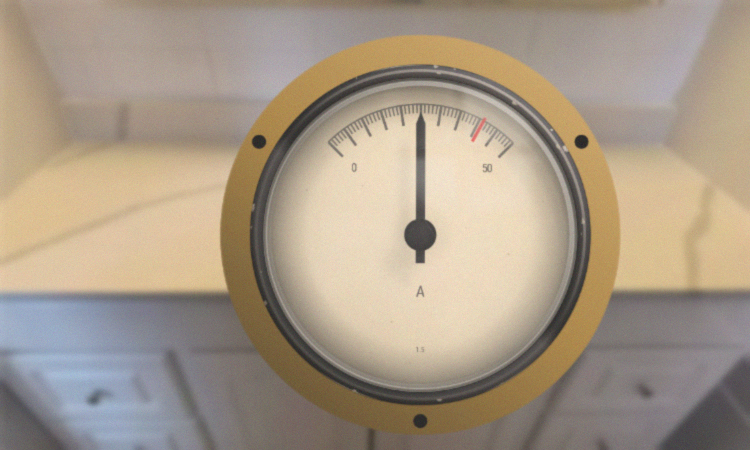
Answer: 25 A
